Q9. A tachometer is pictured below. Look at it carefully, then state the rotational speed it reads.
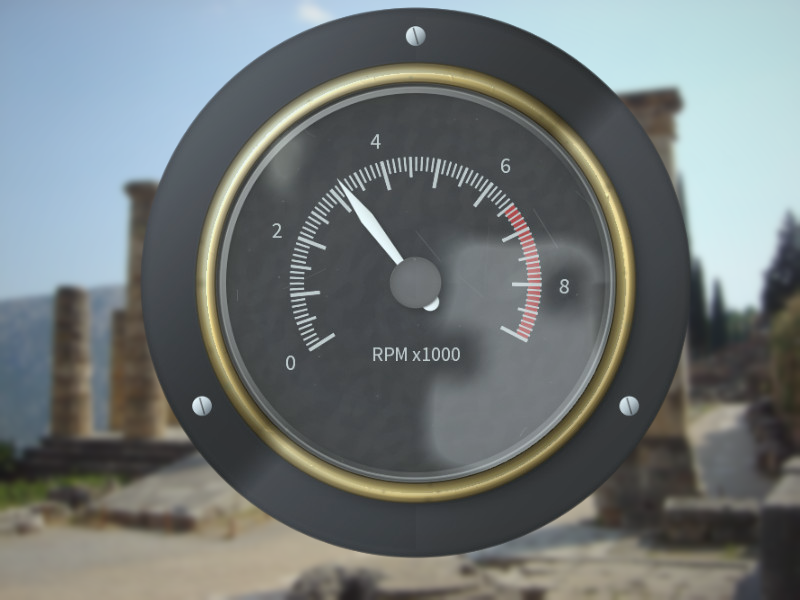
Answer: 3200 rpm
